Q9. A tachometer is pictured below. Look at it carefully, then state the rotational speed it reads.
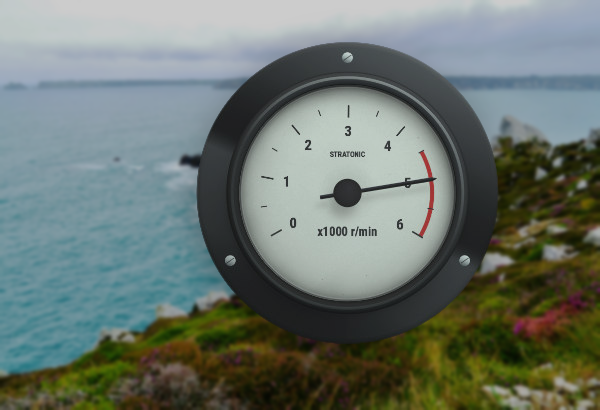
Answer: 5000 rpm
